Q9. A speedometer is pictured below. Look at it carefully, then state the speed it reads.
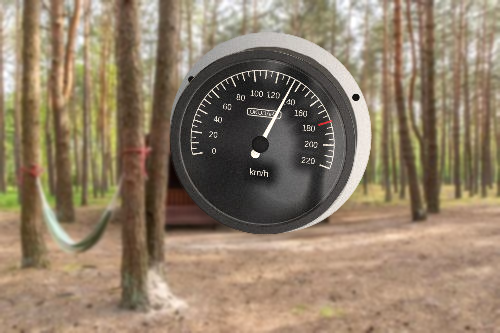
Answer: 135 km/h
